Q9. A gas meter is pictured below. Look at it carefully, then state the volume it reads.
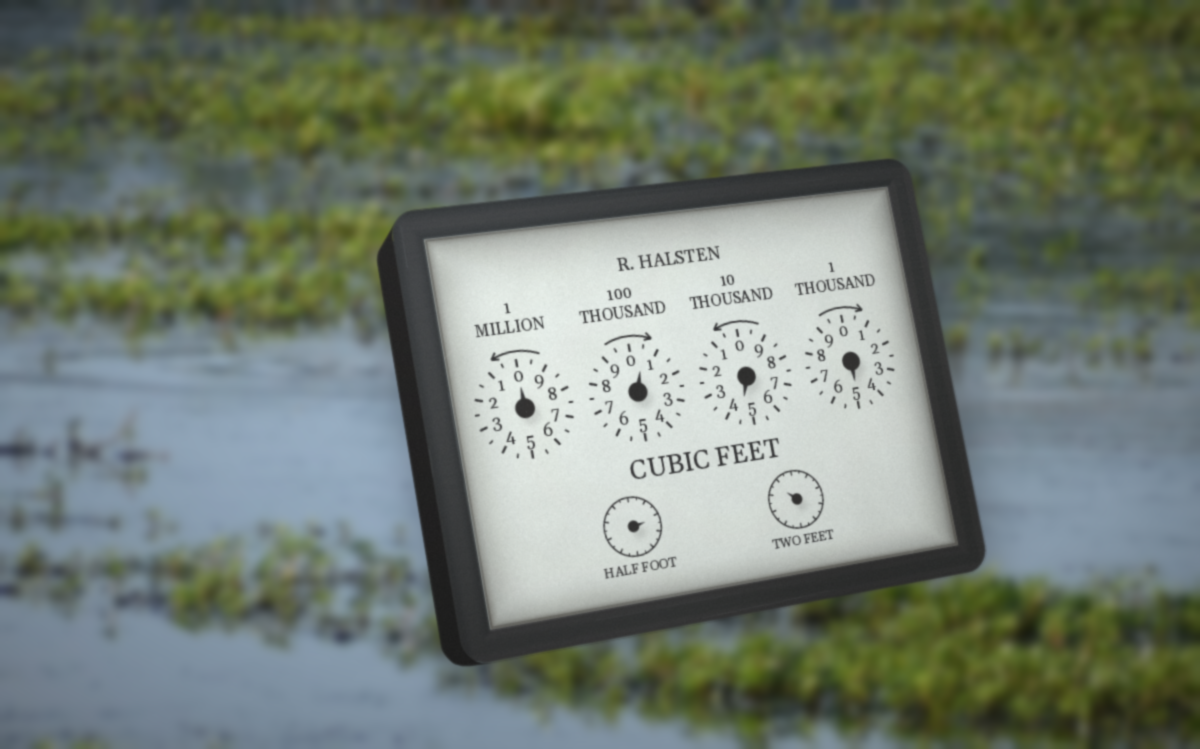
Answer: 4500 ft³
